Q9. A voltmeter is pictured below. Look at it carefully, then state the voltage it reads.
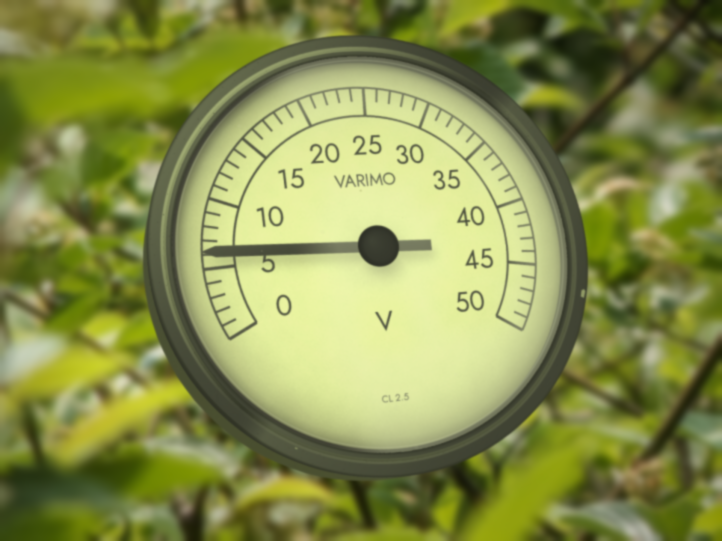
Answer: 6 V
